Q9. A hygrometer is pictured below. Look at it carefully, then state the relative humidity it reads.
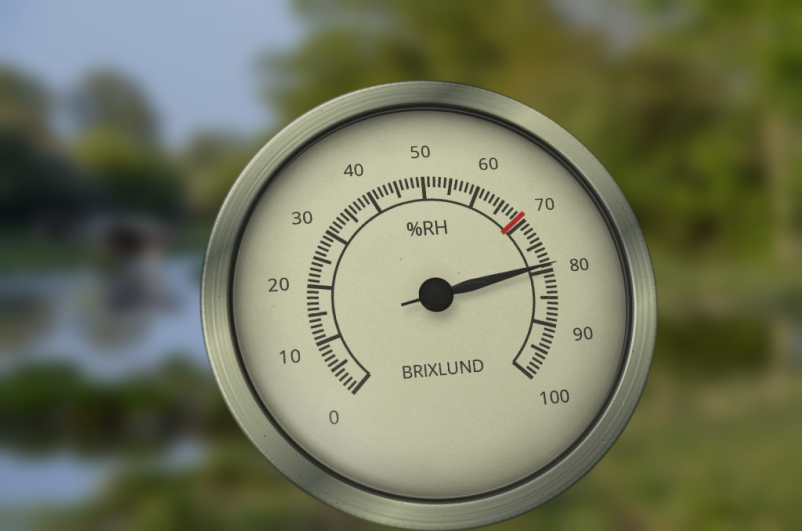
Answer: 79 %
